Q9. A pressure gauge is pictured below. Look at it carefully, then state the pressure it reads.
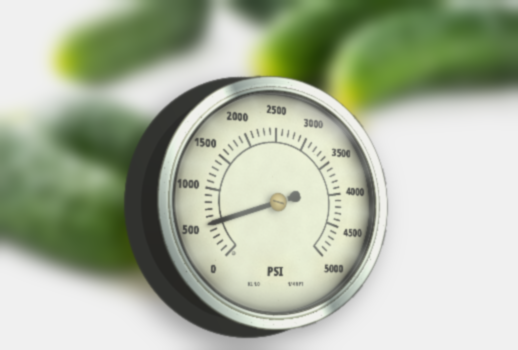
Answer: 500 psi
